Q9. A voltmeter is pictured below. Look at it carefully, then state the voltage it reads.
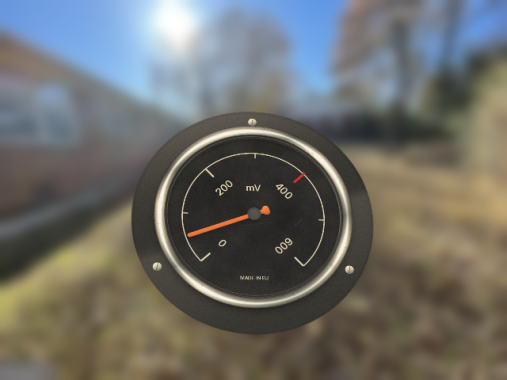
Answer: 50 mV
